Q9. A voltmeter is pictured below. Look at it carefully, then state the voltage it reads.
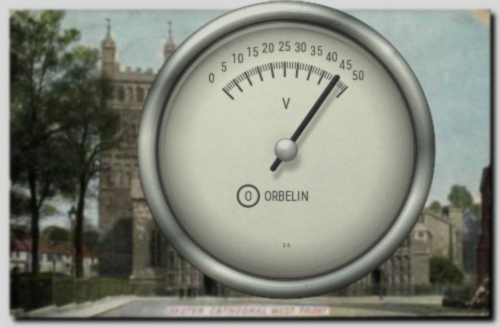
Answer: 45 V
